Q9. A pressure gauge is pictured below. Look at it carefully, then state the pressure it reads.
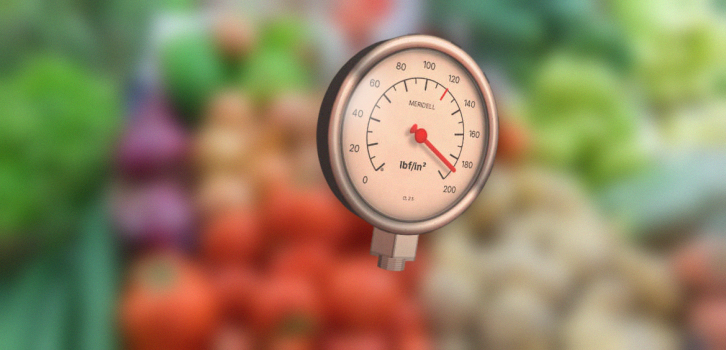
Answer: 190 psi
